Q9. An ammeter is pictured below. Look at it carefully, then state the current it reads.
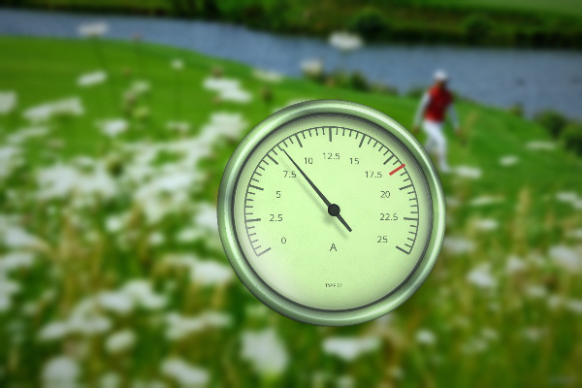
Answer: 8.5 A
